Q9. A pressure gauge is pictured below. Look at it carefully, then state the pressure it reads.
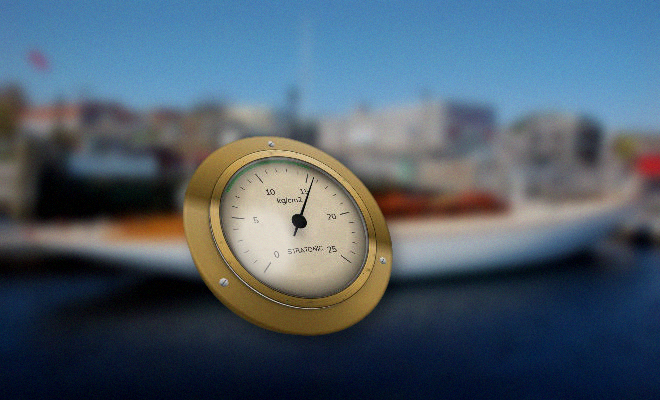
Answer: 15.5 kg/cm²
